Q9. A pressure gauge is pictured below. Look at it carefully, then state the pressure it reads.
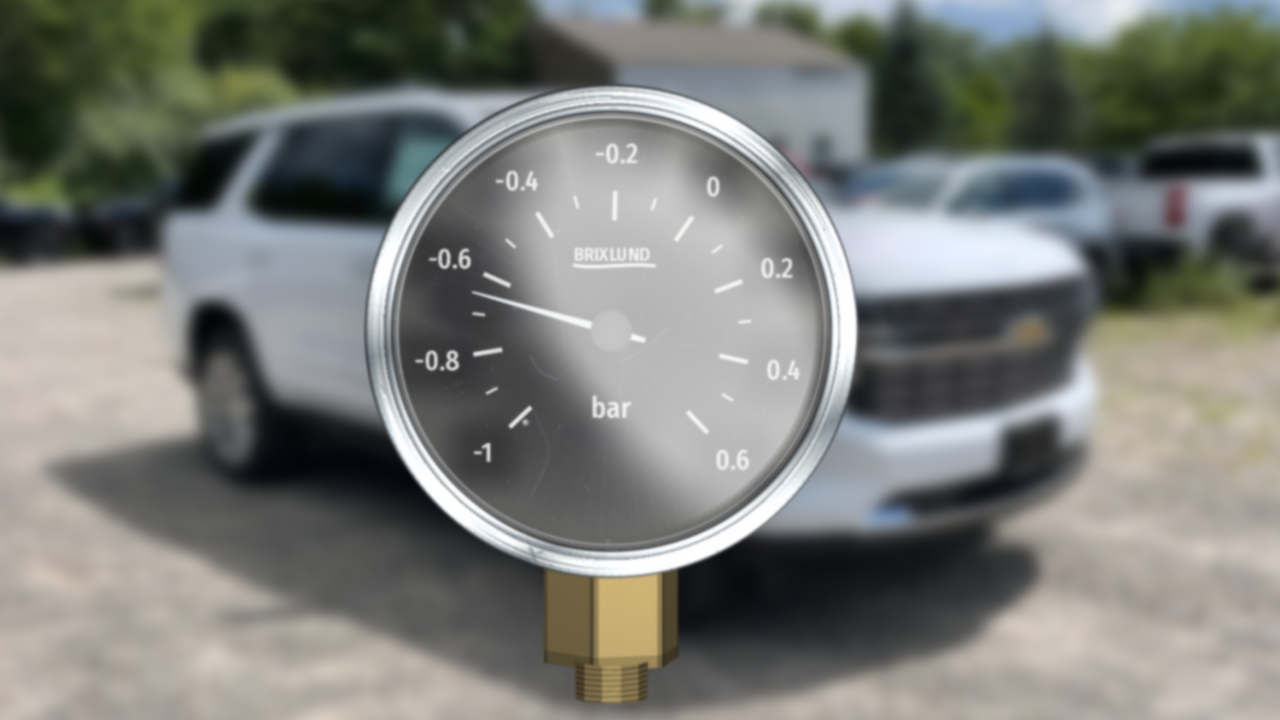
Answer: -0.65 bar
